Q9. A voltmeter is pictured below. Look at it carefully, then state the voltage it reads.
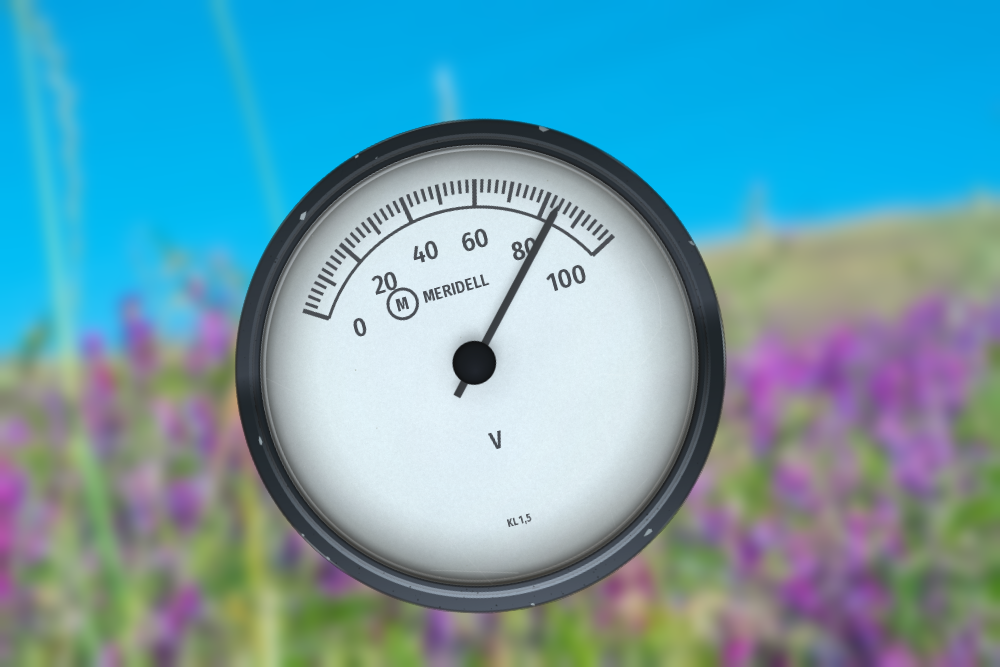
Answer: 84 V
